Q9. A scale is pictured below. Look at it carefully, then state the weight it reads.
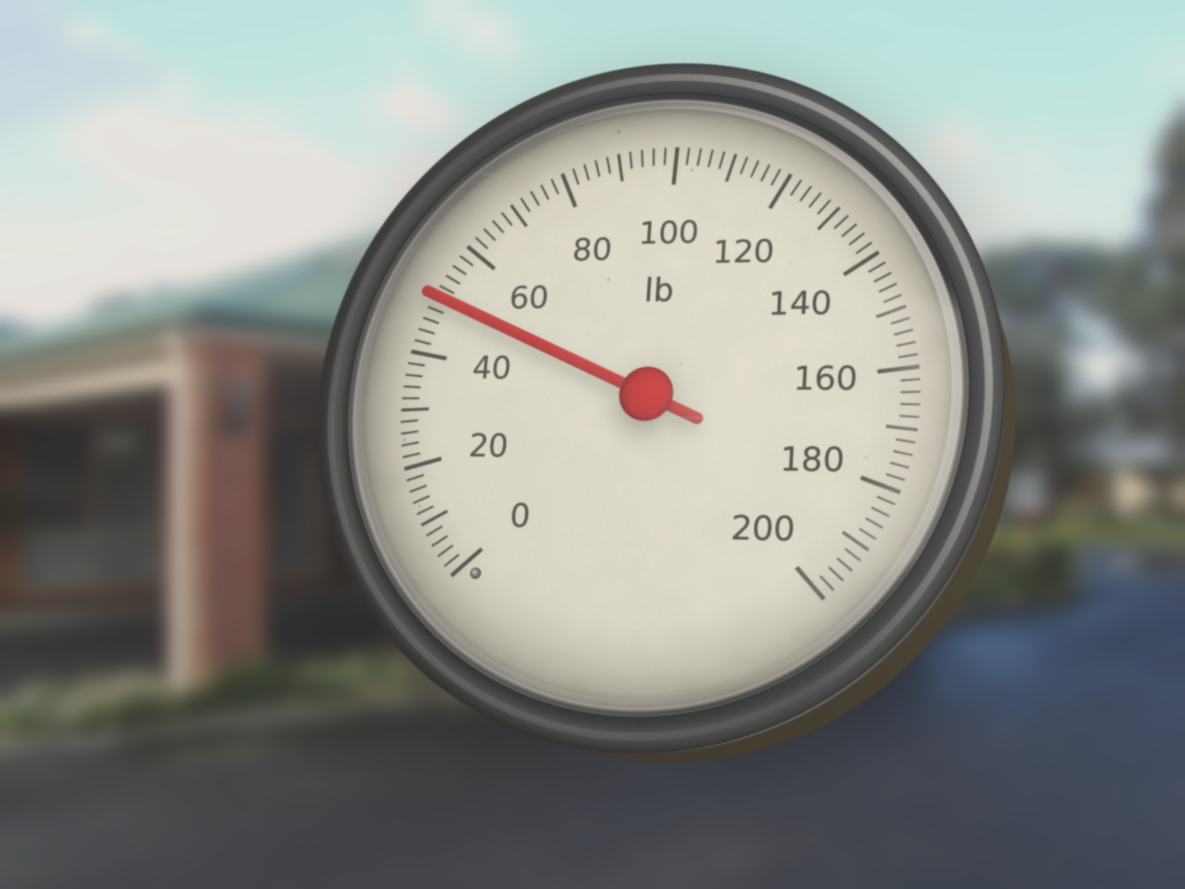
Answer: 50 lb
